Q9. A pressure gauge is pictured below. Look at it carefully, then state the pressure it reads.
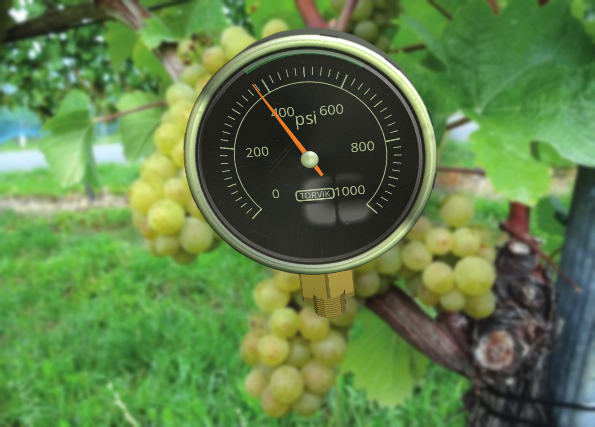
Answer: 380 psi
